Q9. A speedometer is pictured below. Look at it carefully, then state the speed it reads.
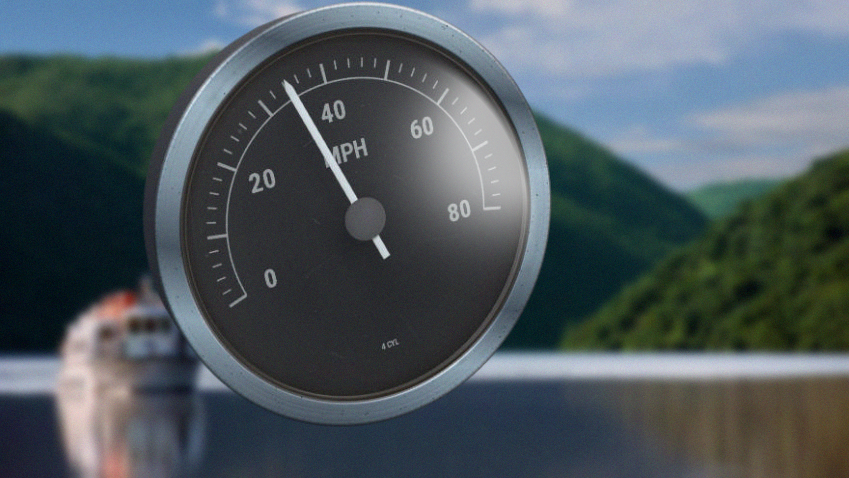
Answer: 34 mph
